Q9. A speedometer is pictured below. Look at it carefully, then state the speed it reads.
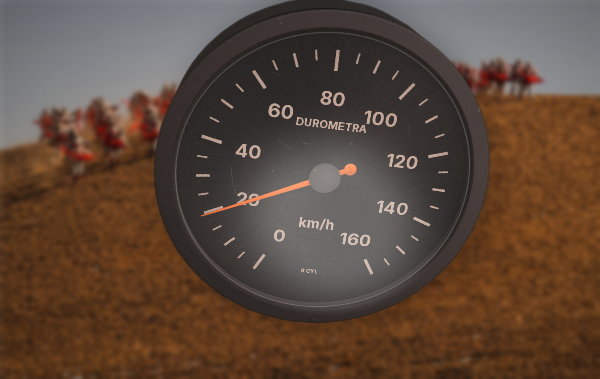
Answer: 20 km/h
